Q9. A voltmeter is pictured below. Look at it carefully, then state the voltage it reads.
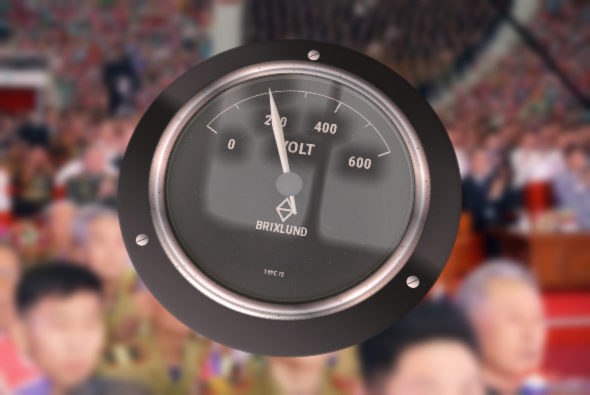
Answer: 200 V
